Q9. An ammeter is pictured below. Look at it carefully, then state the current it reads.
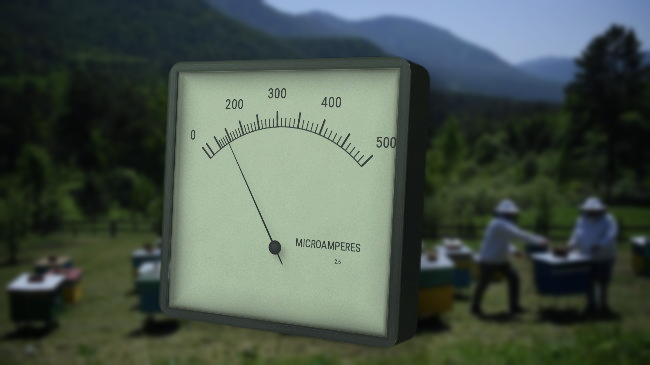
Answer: 150 µA
